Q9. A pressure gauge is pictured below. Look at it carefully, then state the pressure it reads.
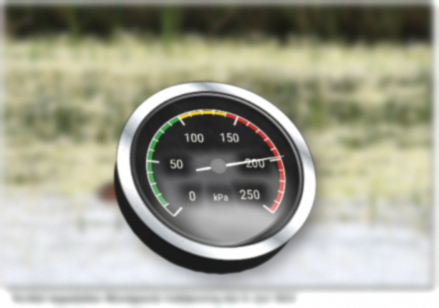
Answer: 200 kPa
